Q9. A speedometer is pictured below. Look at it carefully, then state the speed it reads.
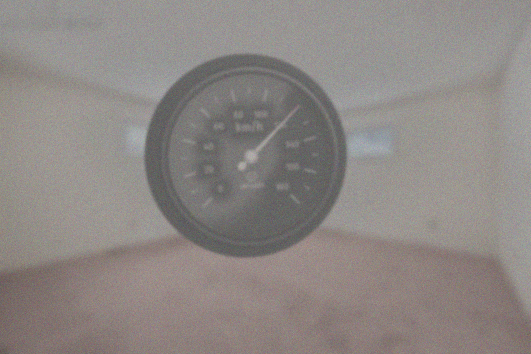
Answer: 120 km/h
